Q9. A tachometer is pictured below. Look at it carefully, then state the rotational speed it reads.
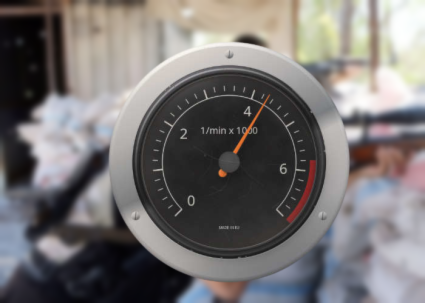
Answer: 4300 rpm
